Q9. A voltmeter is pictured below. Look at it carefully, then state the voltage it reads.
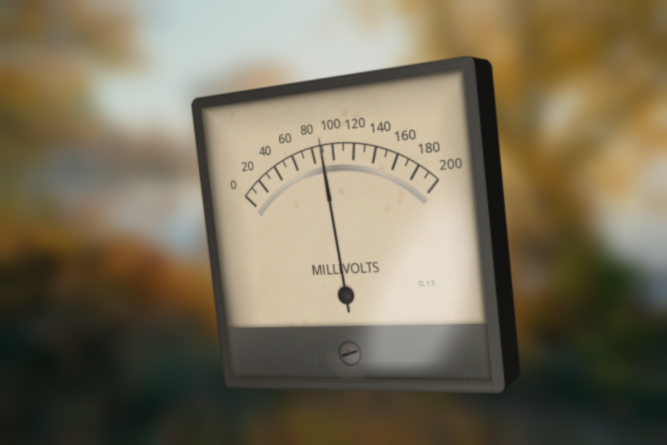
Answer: 90 mV
